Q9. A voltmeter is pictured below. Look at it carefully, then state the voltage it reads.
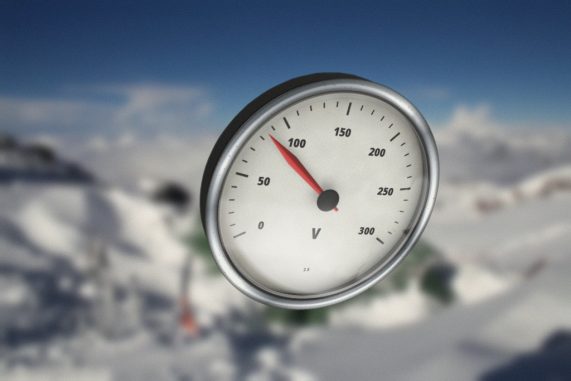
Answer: 85 V
